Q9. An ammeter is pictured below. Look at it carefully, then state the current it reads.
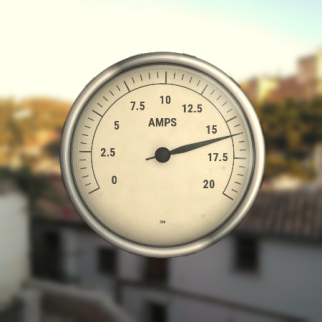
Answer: 16 A
